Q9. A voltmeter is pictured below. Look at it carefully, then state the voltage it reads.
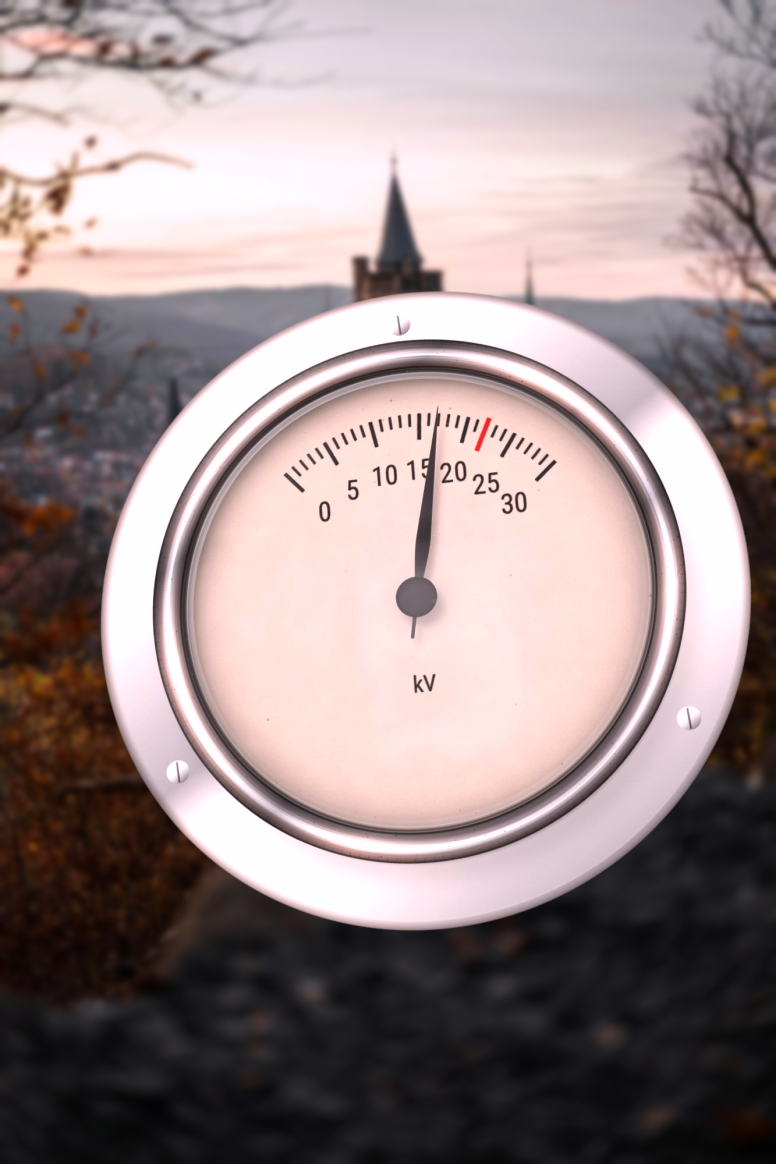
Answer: 17 kV
